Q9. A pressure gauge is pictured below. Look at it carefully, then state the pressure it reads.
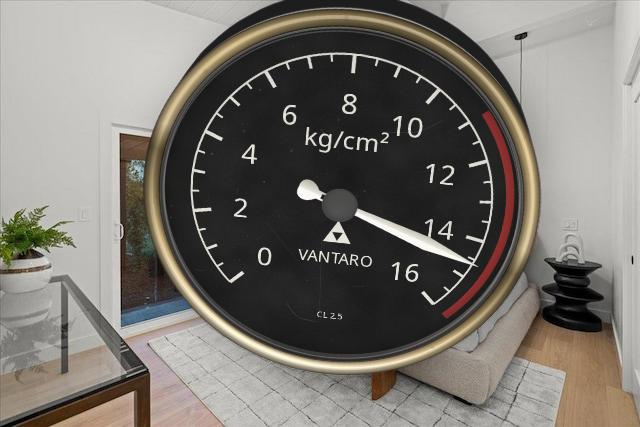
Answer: 14.5 kg/cm²
